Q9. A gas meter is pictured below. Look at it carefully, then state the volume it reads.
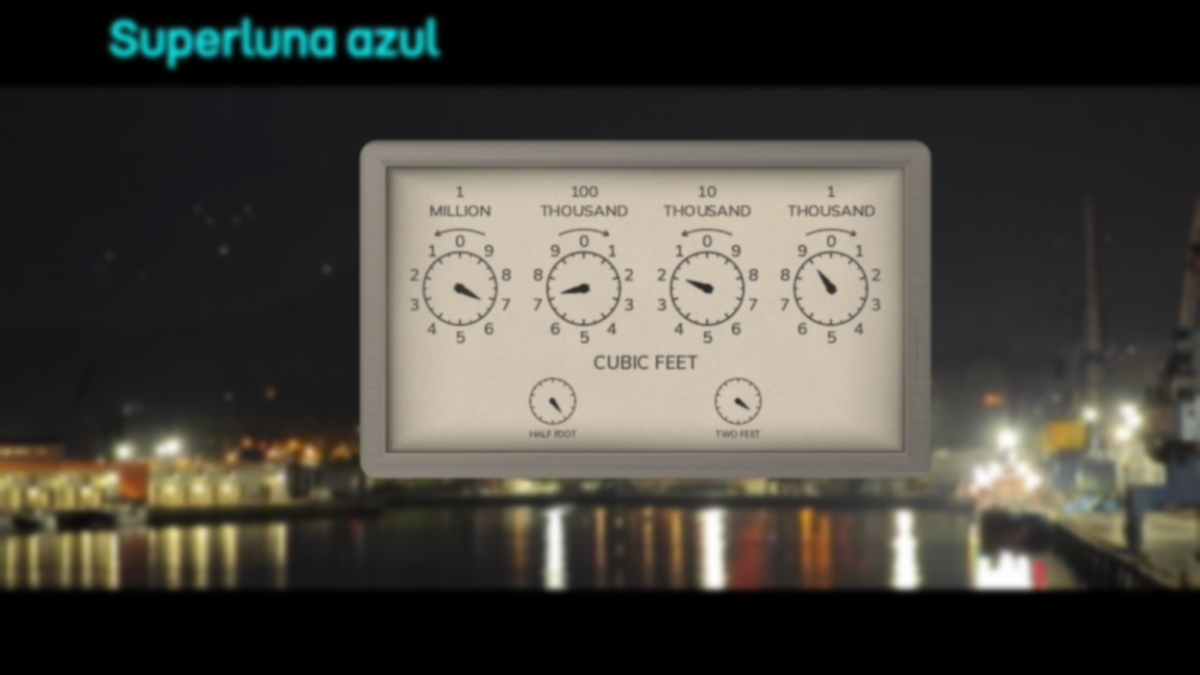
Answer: 671900 ft³
